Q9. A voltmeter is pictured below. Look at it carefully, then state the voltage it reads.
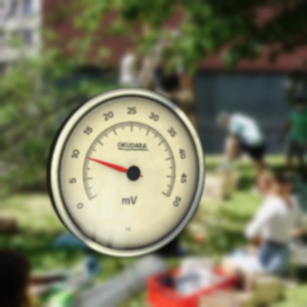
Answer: 10 mV
